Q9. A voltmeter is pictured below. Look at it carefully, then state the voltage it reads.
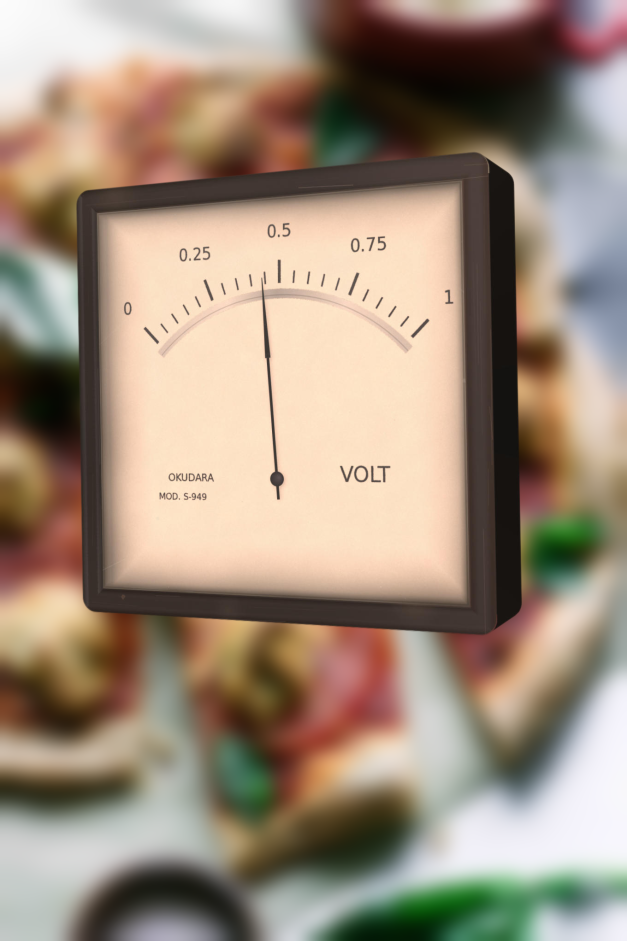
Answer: 0.45 V
